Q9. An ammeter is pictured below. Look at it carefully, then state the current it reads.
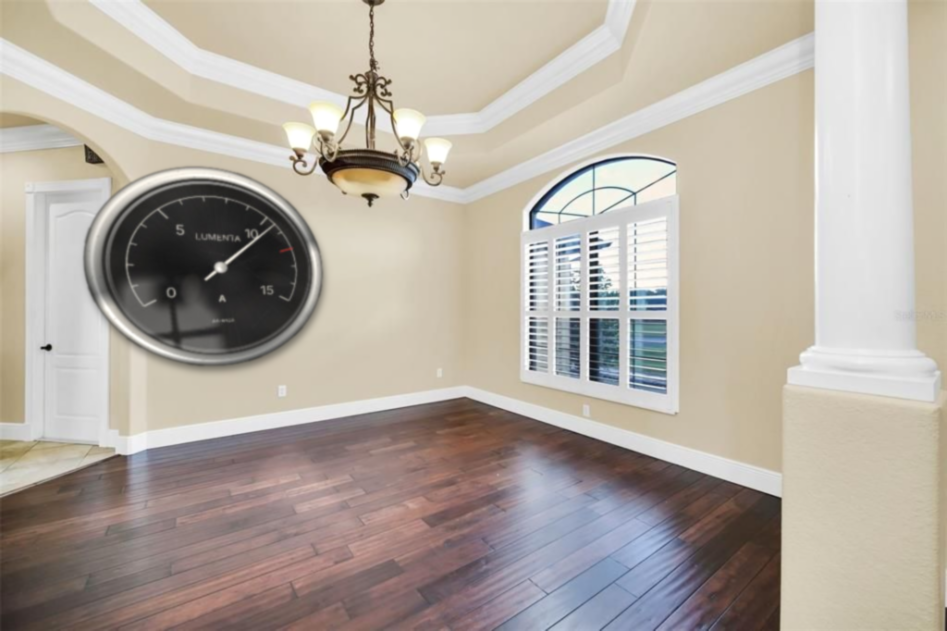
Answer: 10.5 A
